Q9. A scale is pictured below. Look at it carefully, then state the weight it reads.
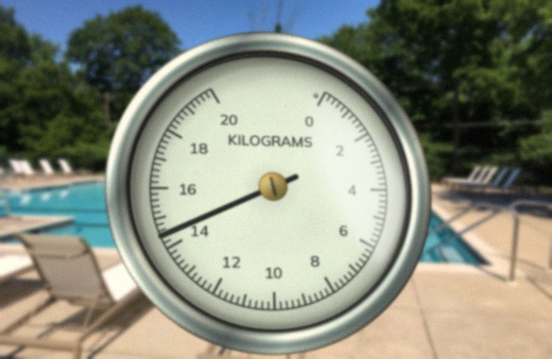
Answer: 14.4 kg
